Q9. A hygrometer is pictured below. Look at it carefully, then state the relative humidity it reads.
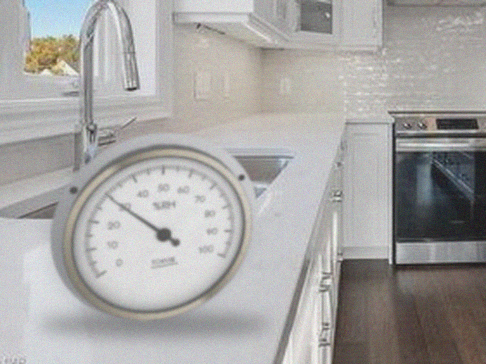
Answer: 30 %
